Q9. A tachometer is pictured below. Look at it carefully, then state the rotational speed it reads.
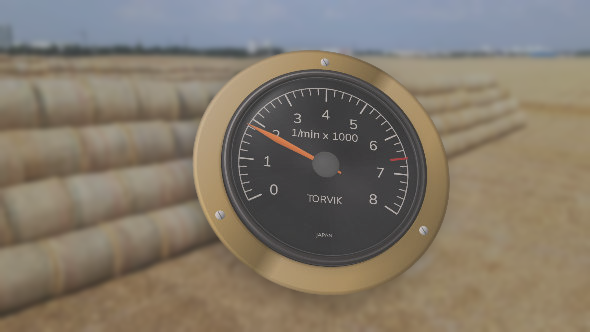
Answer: 1800 rpm
